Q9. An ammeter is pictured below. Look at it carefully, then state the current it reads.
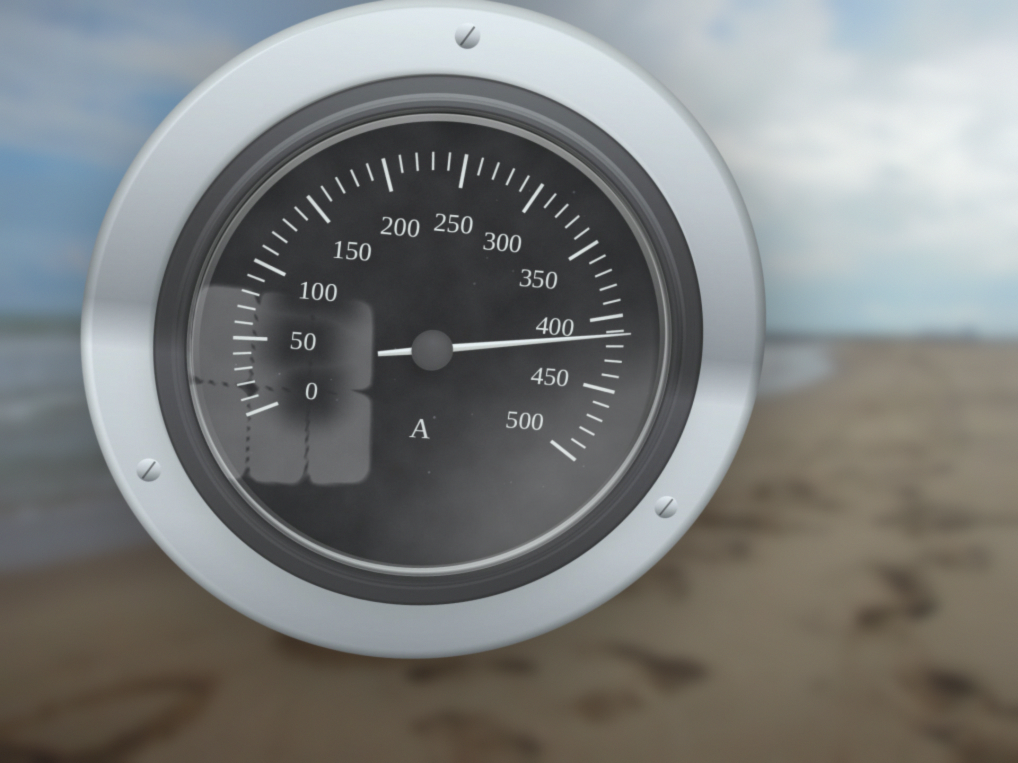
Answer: 410 A
